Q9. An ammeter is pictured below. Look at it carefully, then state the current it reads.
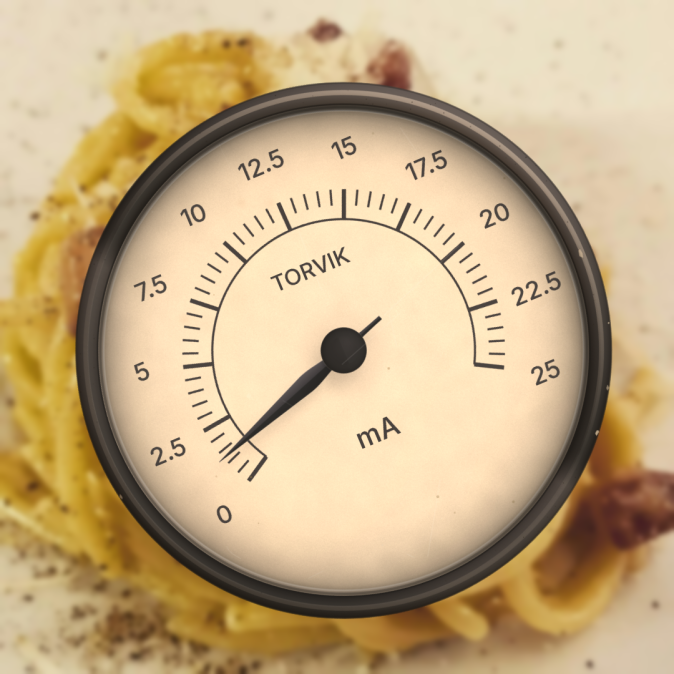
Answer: 1.25 mA
